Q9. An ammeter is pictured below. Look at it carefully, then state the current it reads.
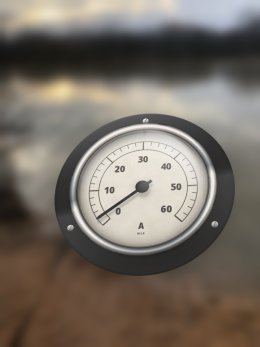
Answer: 2 A
